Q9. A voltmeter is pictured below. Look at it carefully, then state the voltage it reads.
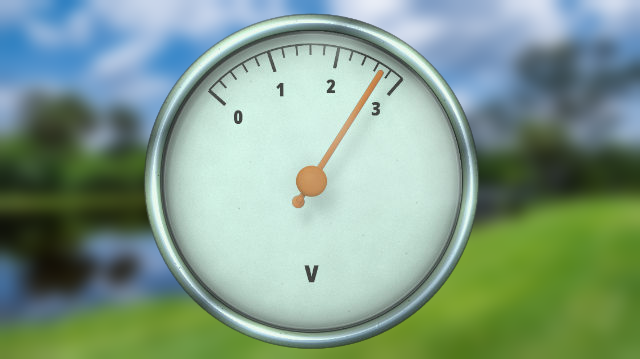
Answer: 2.7 V
